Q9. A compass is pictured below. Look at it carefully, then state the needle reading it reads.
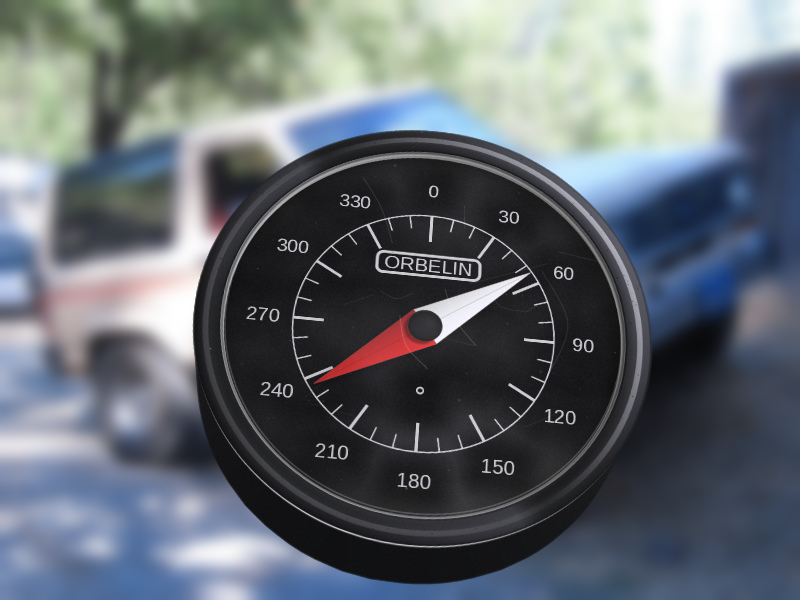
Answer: 235 °
